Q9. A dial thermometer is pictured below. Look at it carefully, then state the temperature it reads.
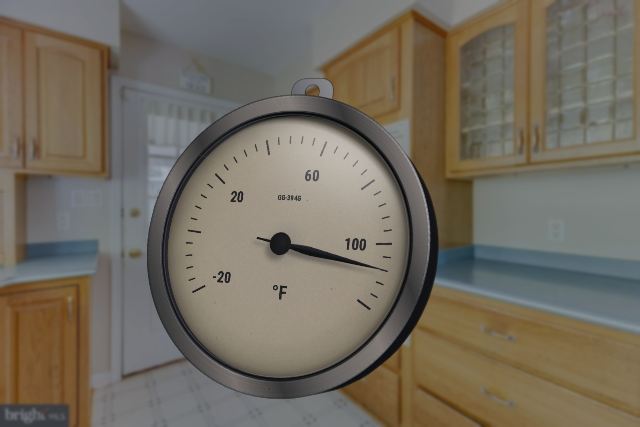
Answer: 108 °F
